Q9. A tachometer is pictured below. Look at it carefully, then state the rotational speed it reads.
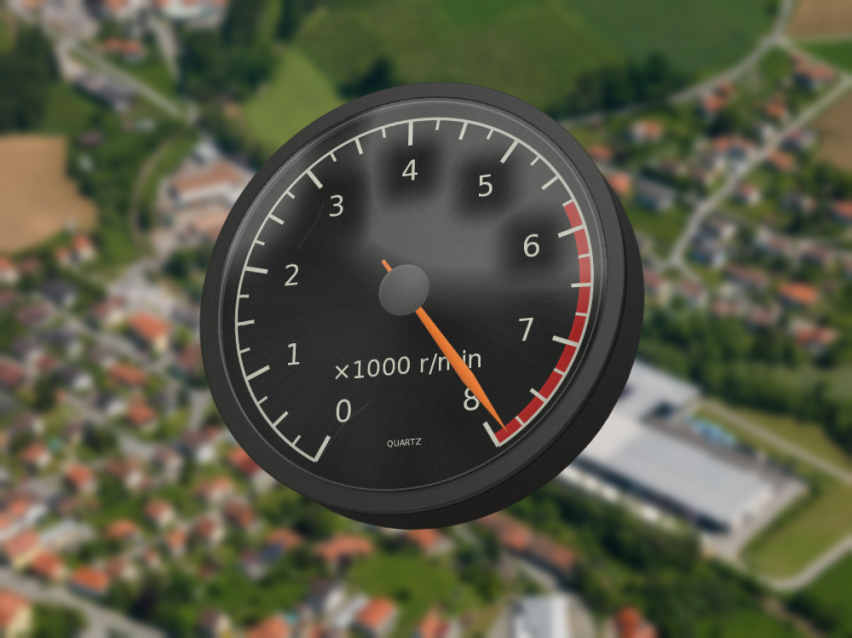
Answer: 7875 rpm
